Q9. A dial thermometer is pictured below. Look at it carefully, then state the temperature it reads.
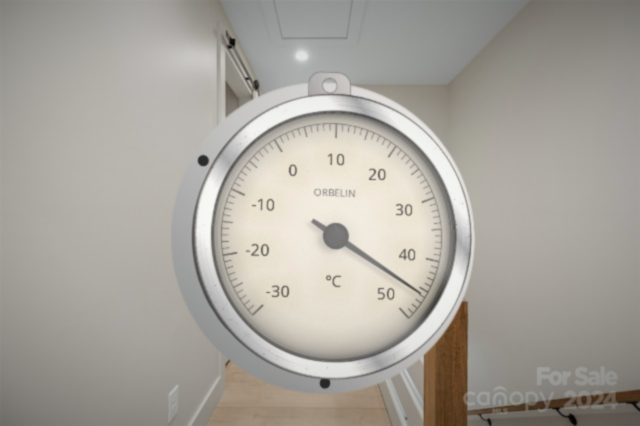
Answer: 46 °C
